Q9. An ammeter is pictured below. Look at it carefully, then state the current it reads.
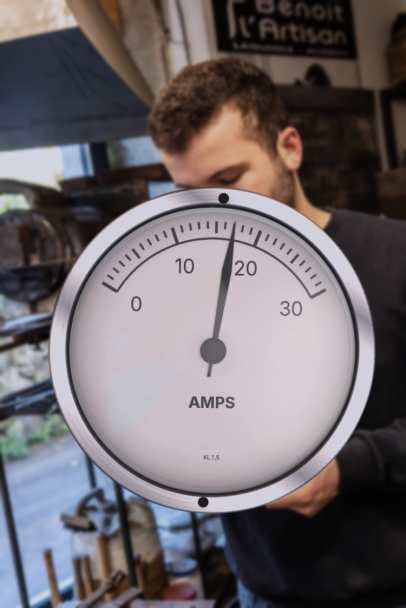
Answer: 17 A
